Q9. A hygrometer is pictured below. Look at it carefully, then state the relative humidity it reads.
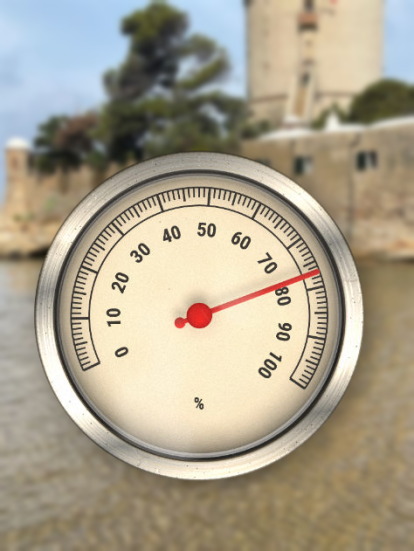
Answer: 77 %
